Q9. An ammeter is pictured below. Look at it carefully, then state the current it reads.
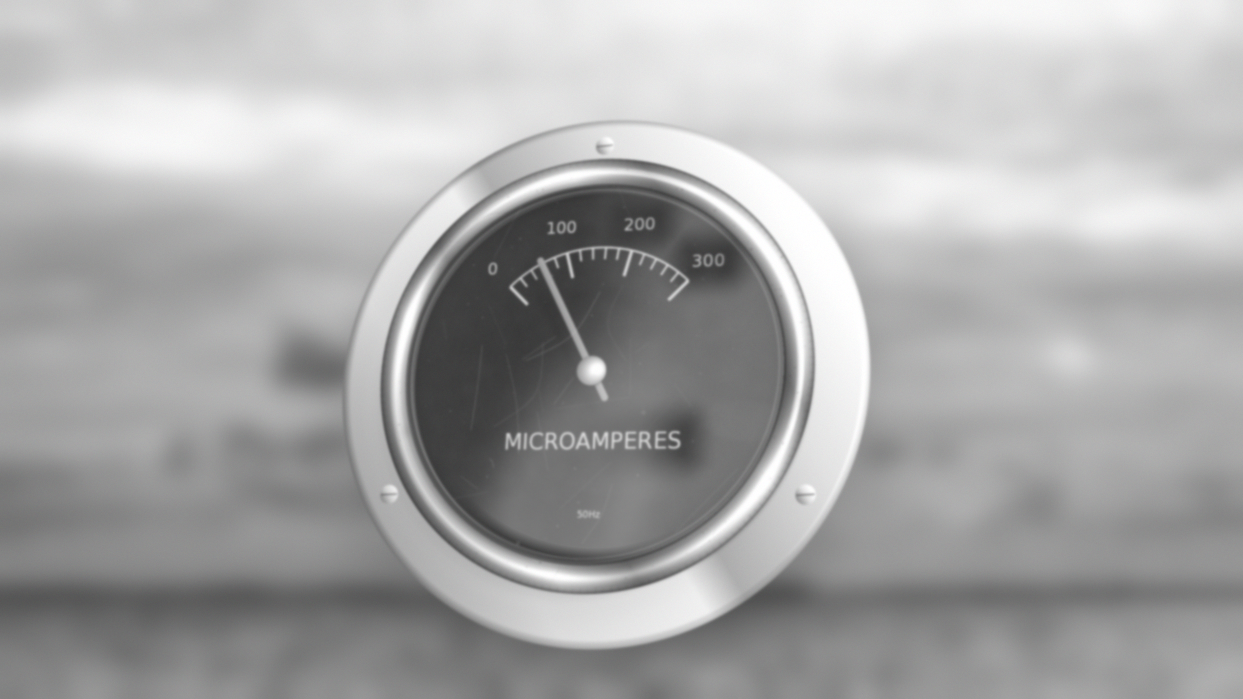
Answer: 60 µA
